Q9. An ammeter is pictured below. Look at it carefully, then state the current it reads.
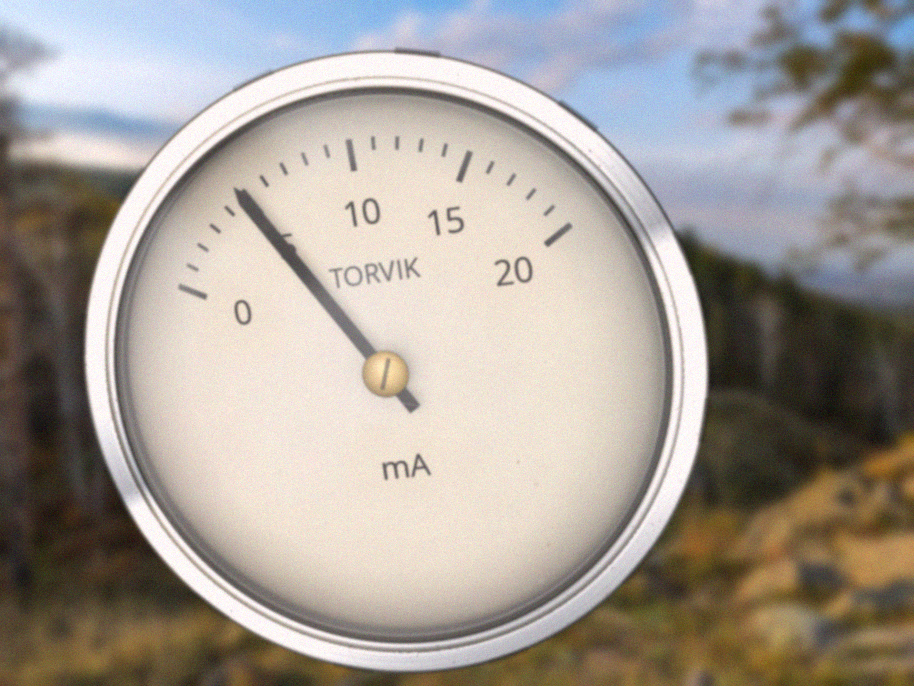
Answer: 5 mA
